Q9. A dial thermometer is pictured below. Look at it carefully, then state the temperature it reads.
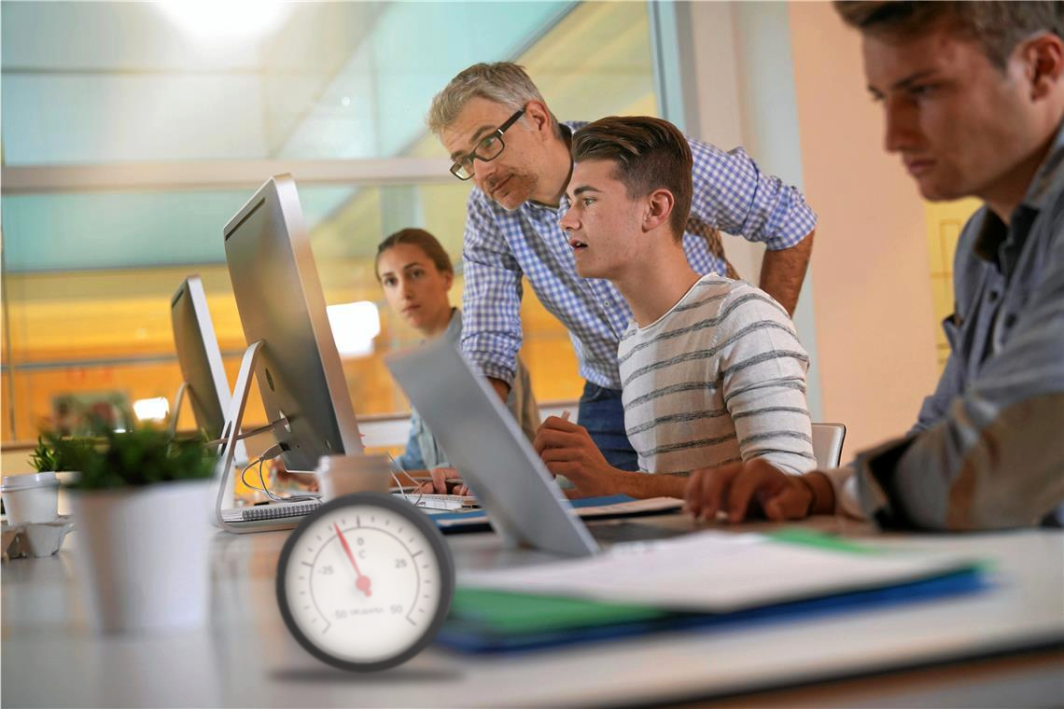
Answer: -7.5 °C
